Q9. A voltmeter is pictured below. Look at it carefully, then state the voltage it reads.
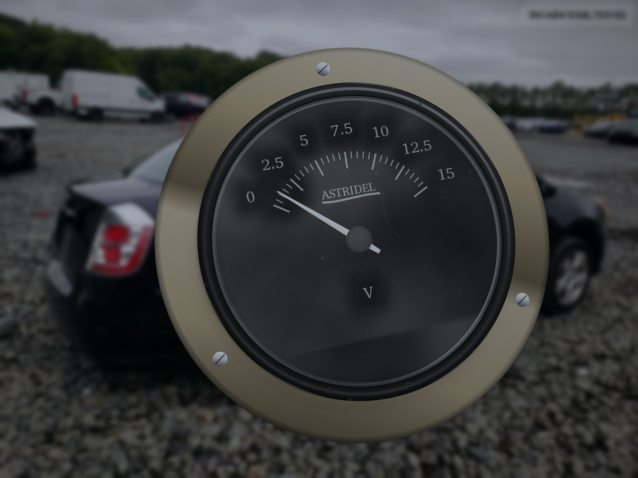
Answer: 1 V
